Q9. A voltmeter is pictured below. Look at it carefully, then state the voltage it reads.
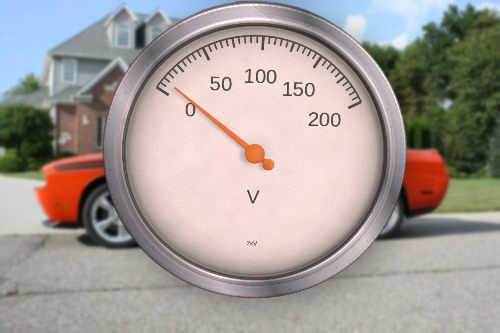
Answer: 10 V
